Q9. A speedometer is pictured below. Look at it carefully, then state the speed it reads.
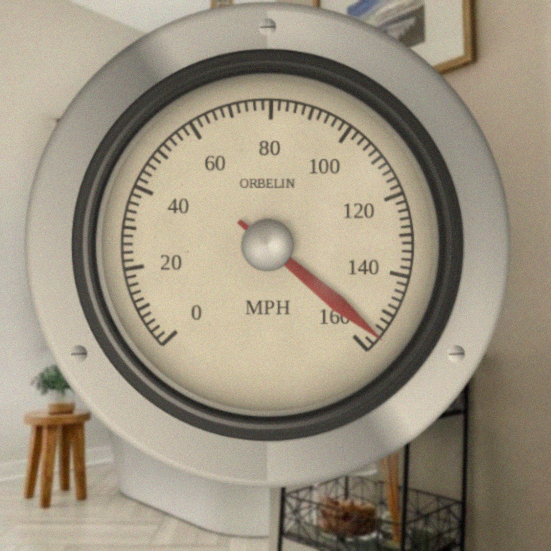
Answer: 156 mph
